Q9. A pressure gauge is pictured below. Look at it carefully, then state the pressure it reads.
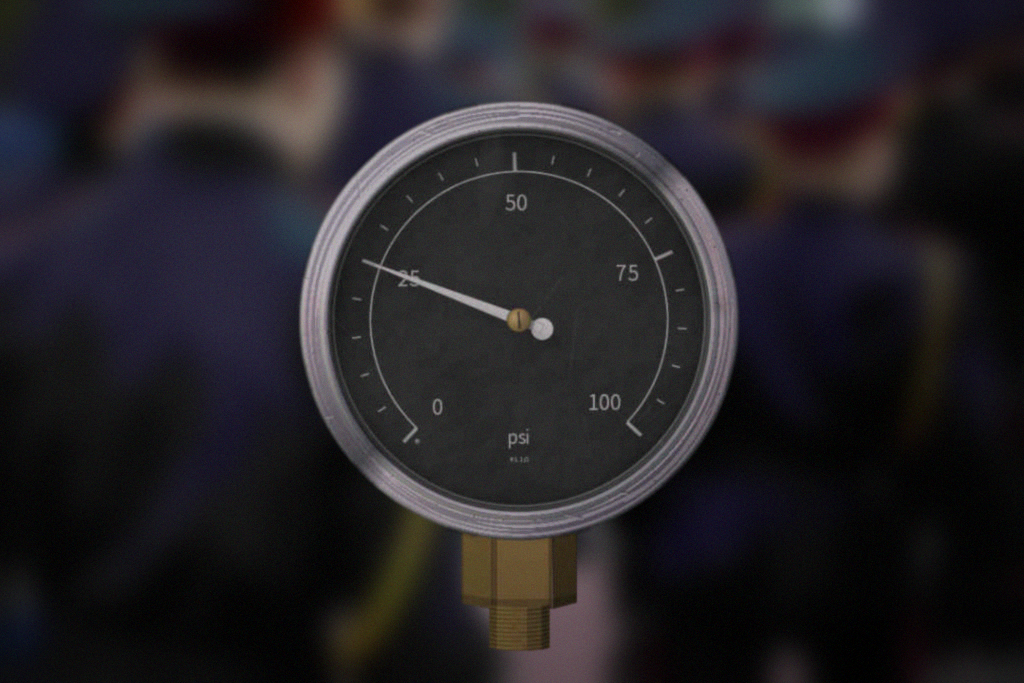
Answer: 25 psi
